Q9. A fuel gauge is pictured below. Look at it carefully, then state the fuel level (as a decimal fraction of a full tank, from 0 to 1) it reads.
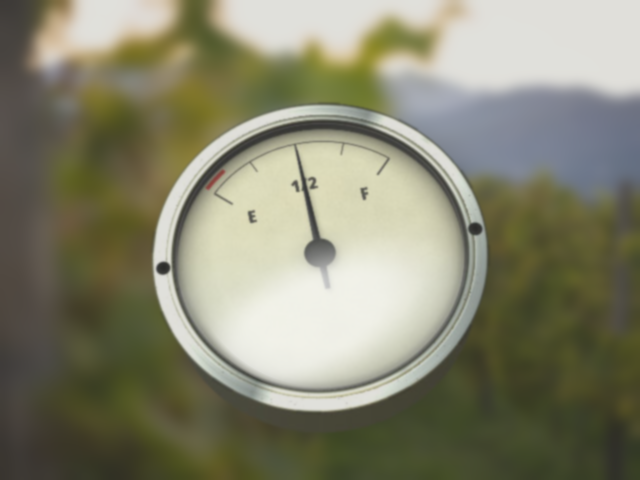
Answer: 0.5
